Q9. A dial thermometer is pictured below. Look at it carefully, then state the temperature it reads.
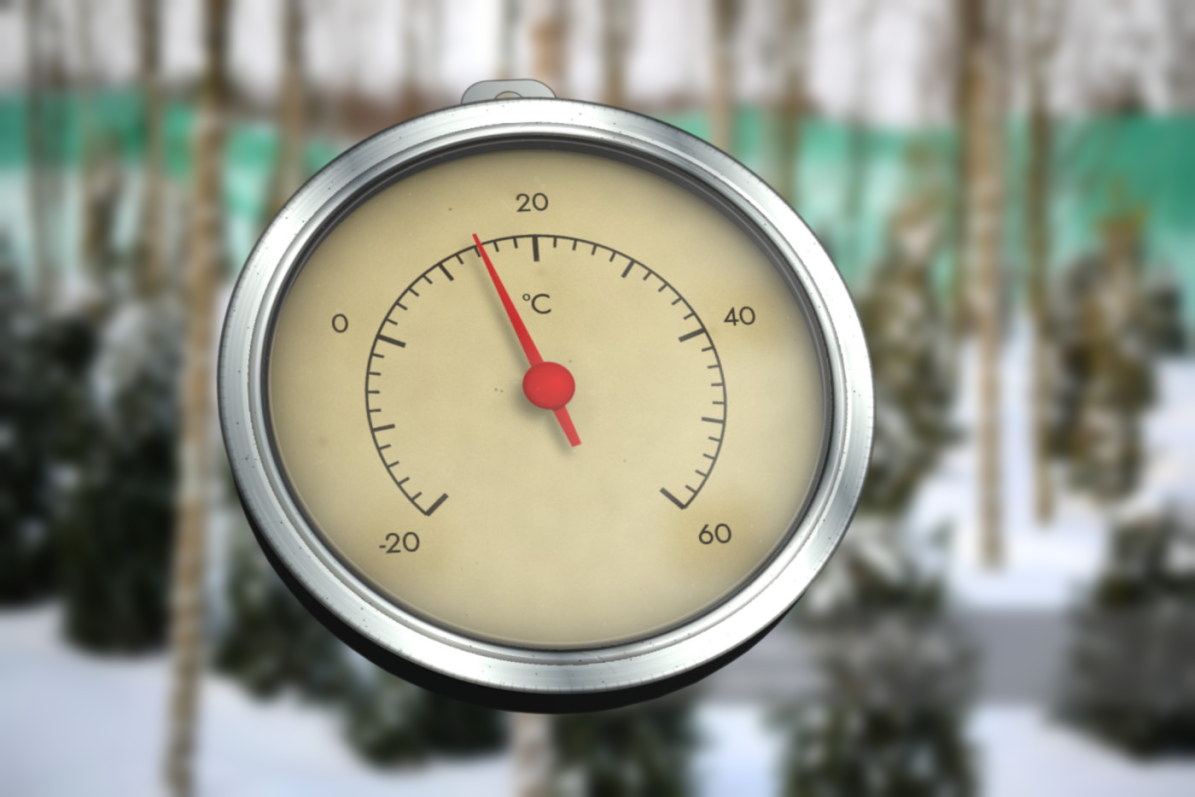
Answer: 14 °C
